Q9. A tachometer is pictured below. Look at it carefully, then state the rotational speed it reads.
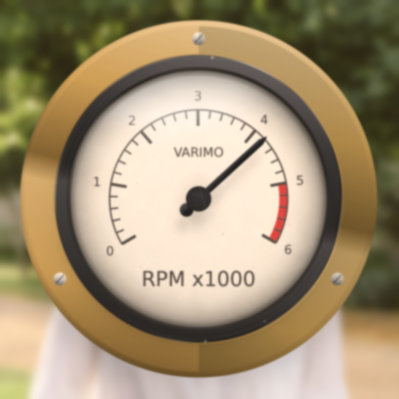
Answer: 4200 rpm
